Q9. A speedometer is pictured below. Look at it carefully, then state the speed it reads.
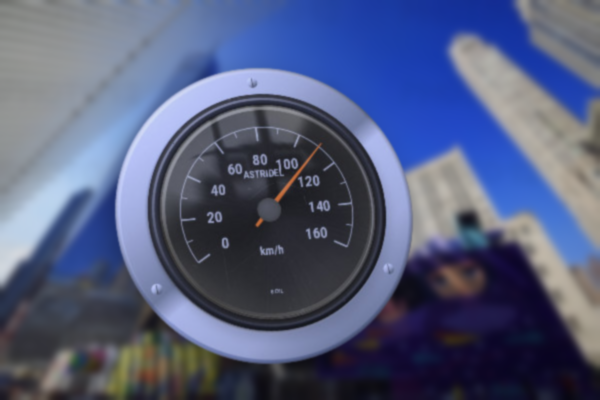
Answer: 110 km/h
